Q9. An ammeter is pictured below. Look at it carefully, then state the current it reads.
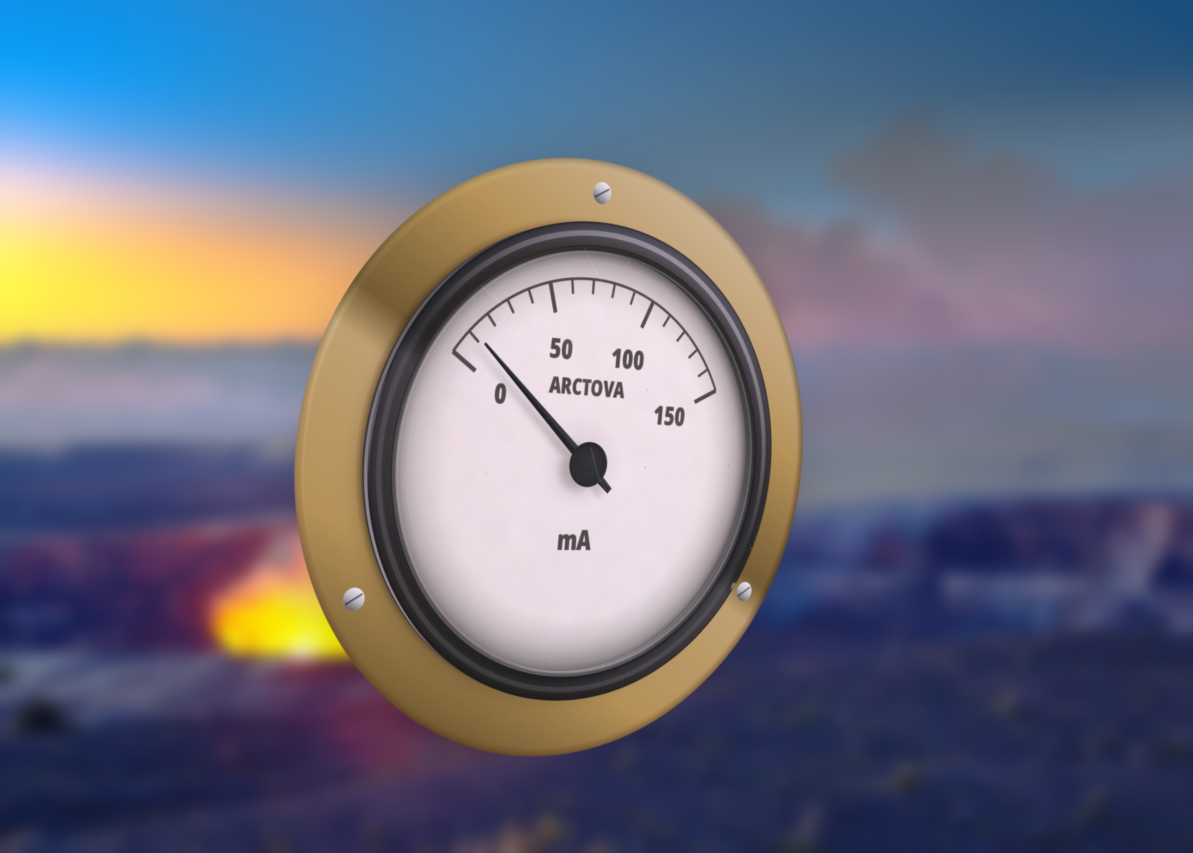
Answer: 10 mA
